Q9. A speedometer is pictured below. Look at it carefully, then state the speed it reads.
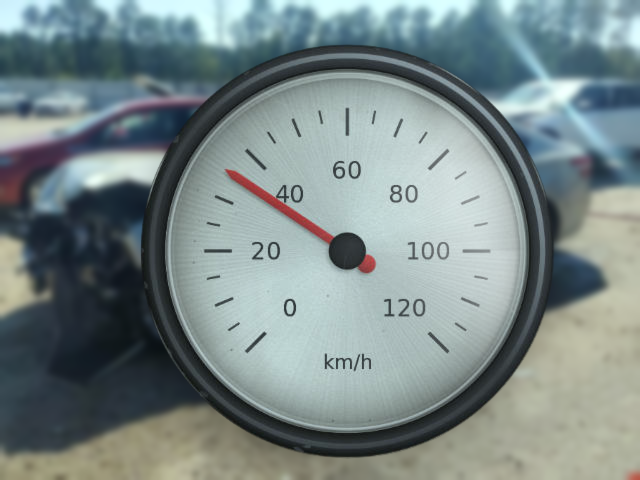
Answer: 35 km/h
